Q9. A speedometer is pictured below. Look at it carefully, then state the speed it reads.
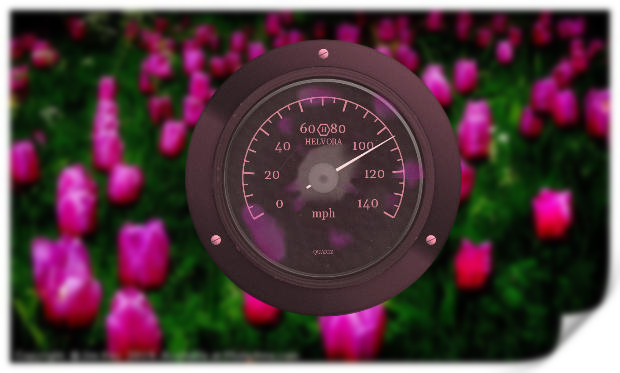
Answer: 105 mph
